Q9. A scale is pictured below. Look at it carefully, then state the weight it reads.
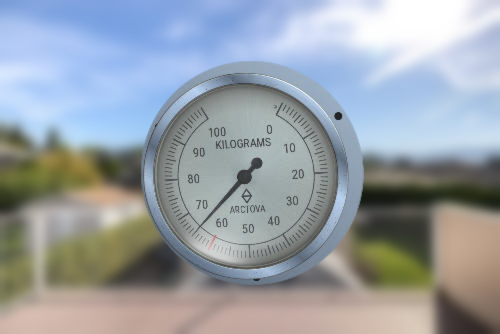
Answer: 65 kg
